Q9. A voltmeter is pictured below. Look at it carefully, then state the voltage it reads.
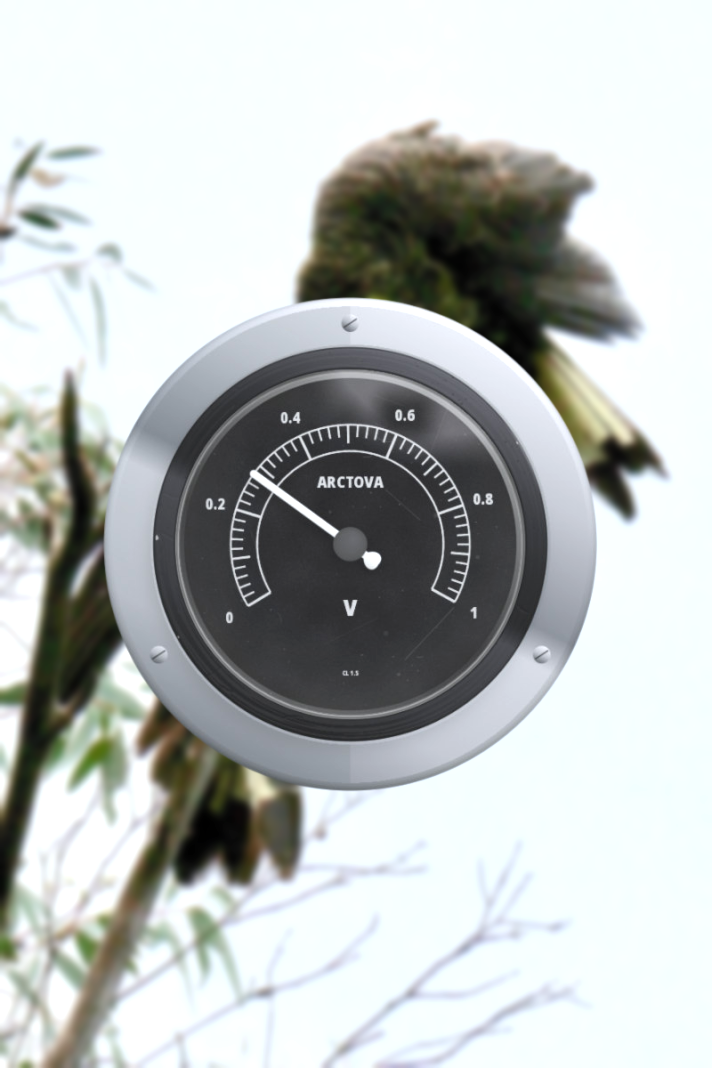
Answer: 0.28 V
